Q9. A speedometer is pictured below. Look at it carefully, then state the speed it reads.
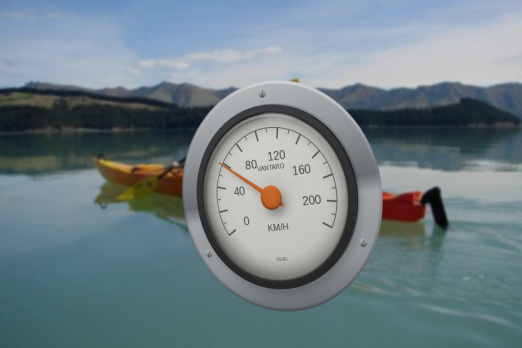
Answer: 60 km/h
